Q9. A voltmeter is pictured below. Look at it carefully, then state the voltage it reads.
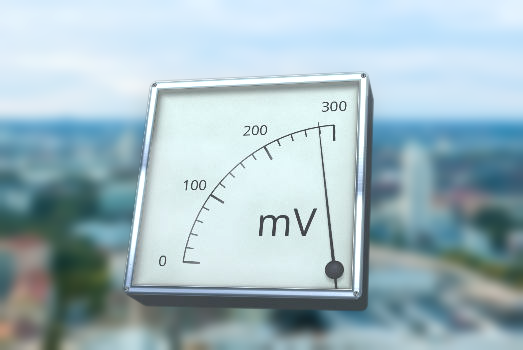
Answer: 280 mV
